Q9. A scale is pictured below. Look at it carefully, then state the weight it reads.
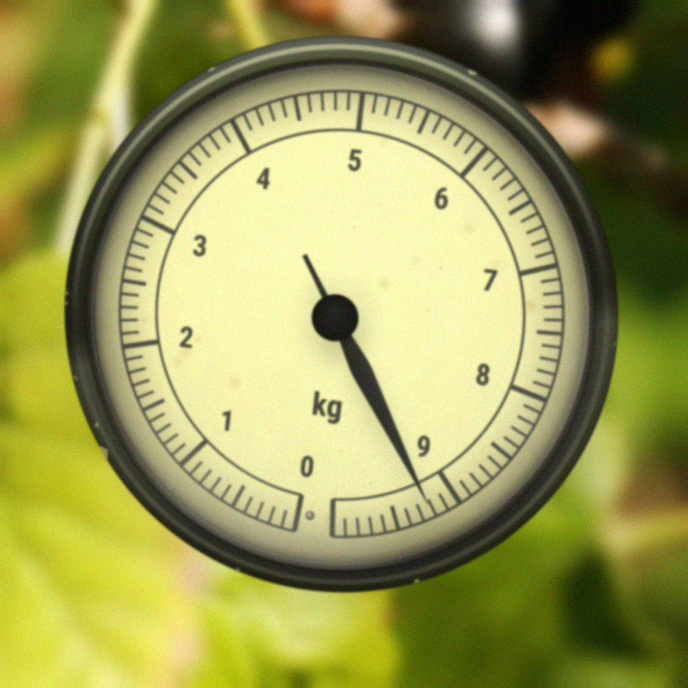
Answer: 9.2 kg
